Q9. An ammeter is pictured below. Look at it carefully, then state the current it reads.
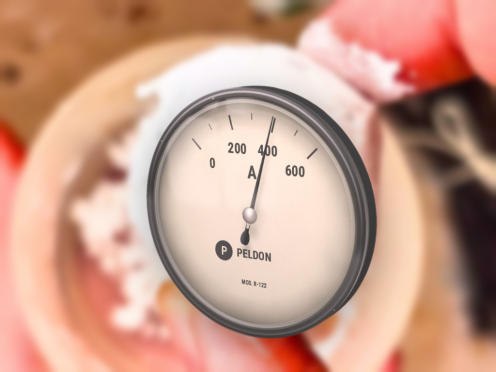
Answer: 400 A
